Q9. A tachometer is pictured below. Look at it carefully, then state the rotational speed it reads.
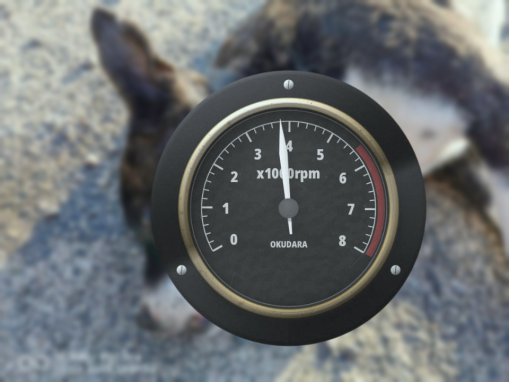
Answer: 3800 rpm
